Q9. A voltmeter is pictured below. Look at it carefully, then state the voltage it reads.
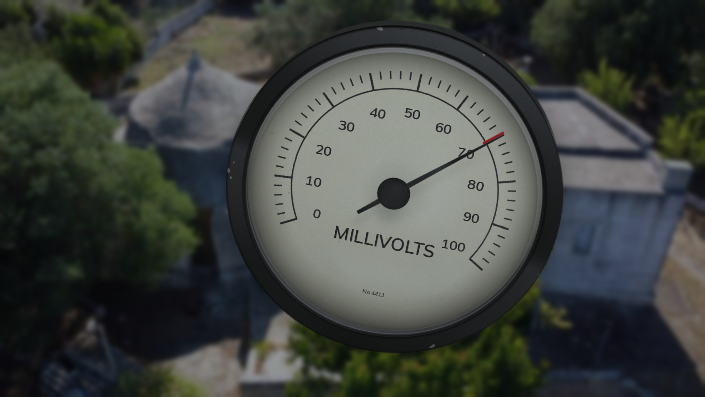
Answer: 70 mV
